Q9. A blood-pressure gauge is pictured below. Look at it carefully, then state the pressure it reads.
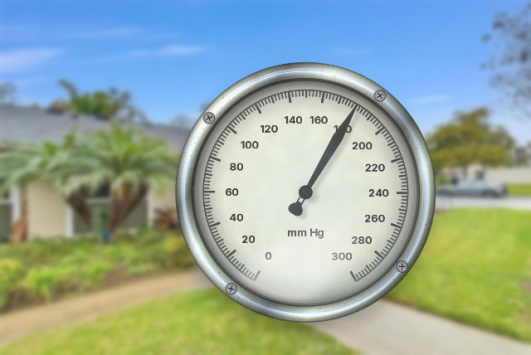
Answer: 180 mmHg
